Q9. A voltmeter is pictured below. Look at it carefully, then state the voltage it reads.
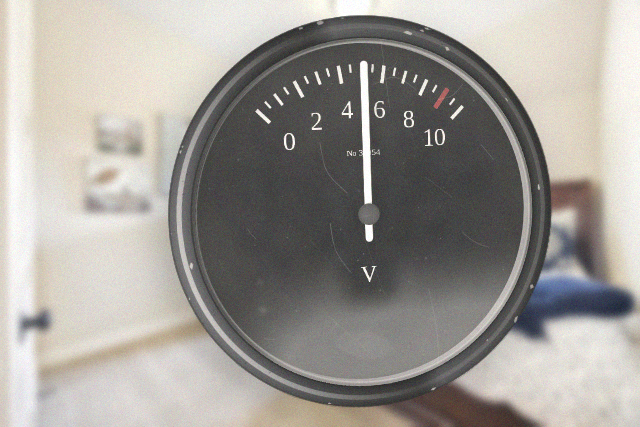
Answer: 5 V
